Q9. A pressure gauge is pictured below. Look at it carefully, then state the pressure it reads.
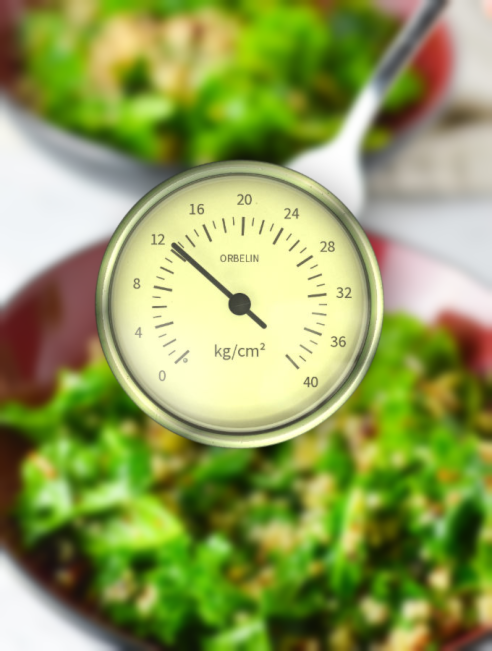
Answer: 12.5 kg/cm²
